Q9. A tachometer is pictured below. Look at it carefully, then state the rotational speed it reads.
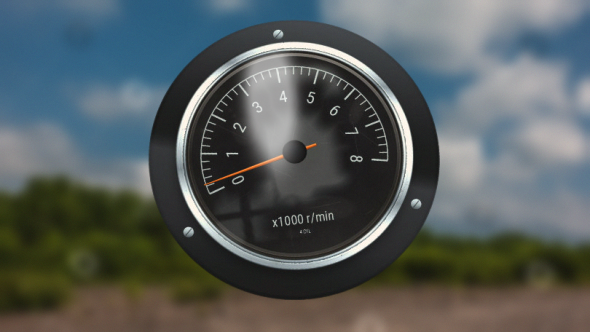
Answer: 200 rpm
